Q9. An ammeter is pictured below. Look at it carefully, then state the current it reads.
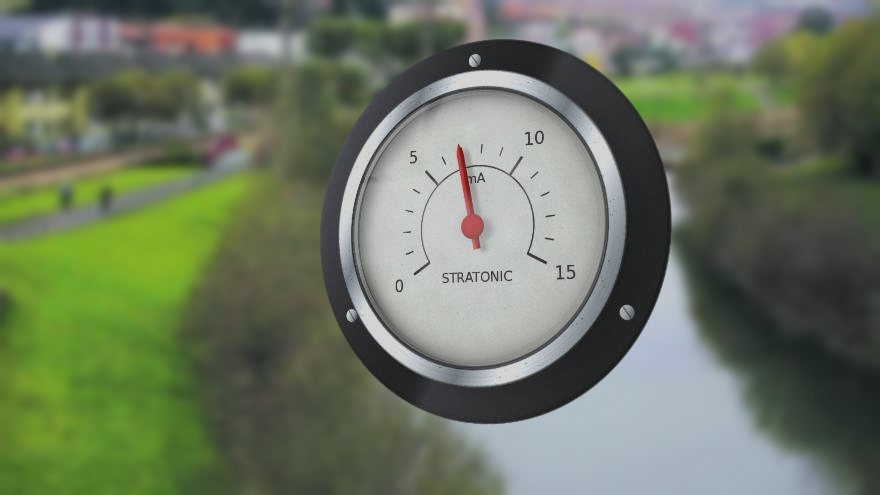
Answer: 7 mA
